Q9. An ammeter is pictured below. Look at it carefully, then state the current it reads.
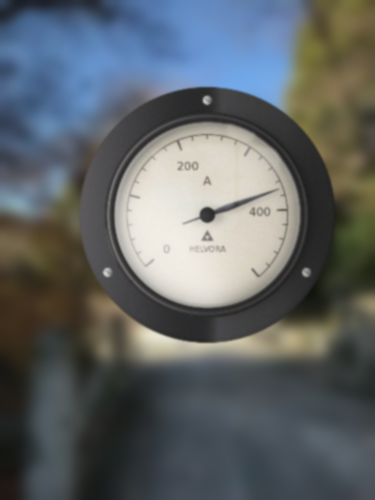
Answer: 370 A
